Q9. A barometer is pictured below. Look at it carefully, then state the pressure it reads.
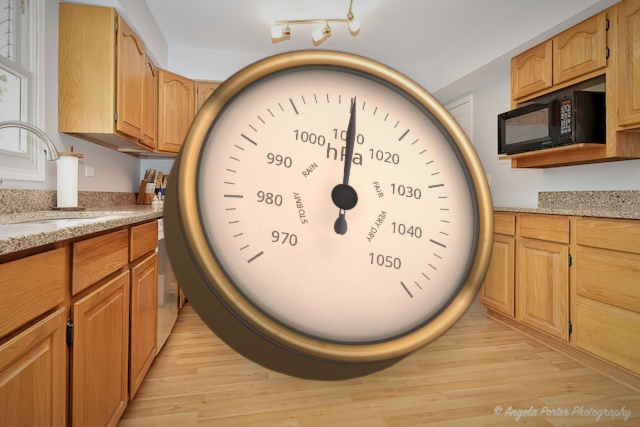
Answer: 1010 hPa
